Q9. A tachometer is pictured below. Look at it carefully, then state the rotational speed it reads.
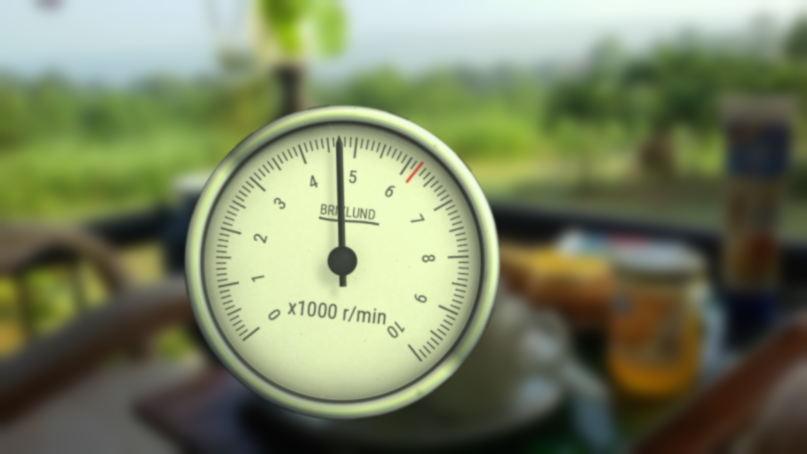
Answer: 4700 rpm
